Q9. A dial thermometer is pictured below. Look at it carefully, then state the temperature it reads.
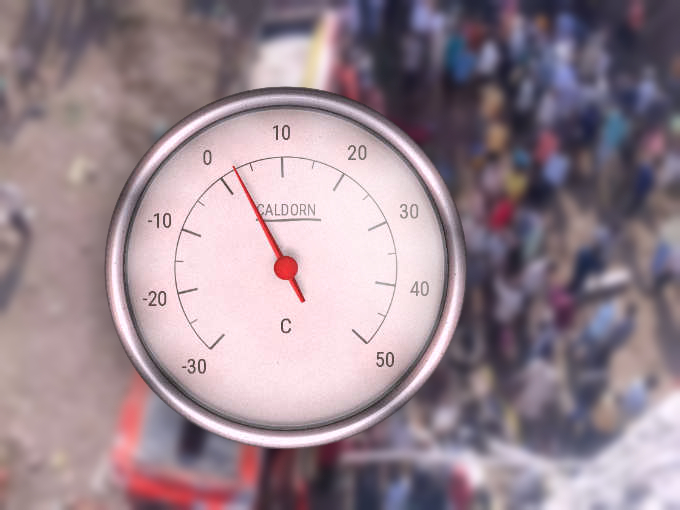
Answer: 2.5 °C
